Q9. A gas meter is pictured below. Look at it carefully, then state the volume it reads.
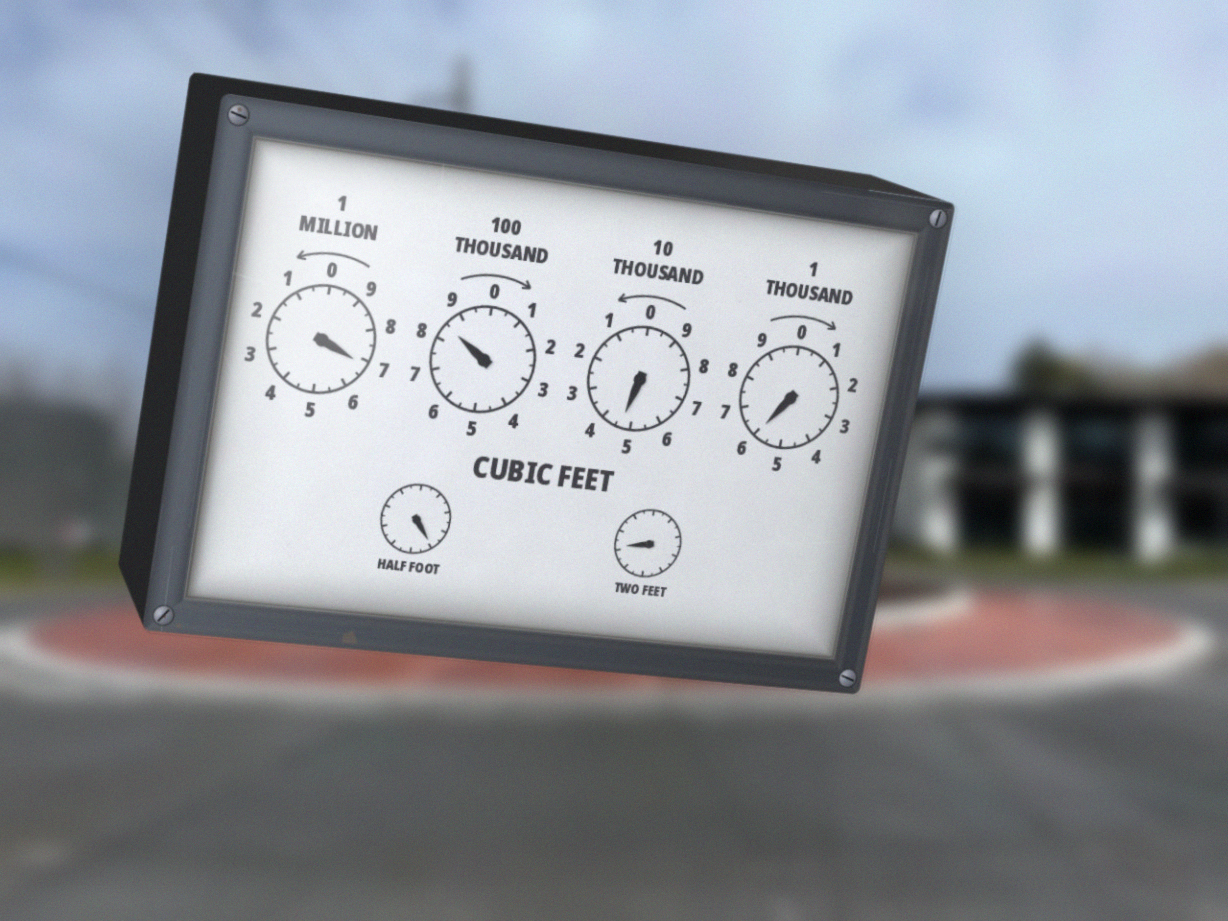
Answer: 684600 ft³
